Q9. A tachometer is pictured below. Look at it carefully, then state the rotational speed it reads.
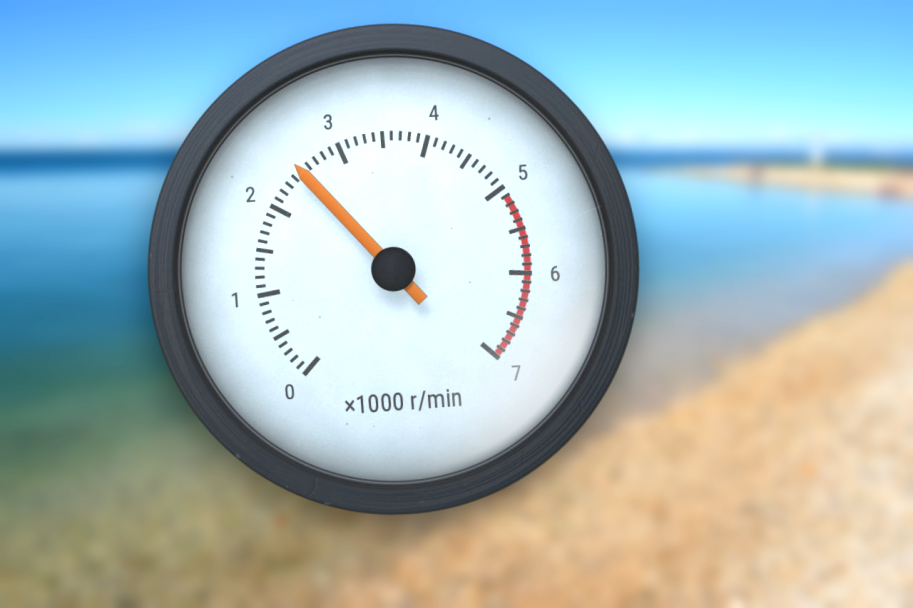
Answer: 2500 rpm
